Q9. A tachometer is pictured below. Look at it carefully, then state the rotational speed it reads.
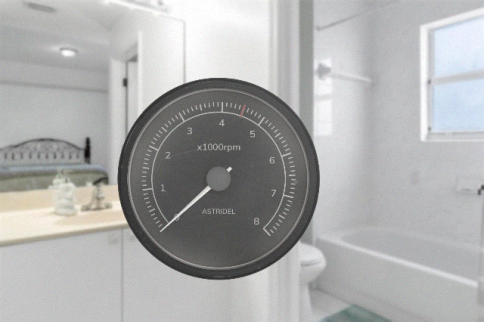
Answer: 0 rpm
